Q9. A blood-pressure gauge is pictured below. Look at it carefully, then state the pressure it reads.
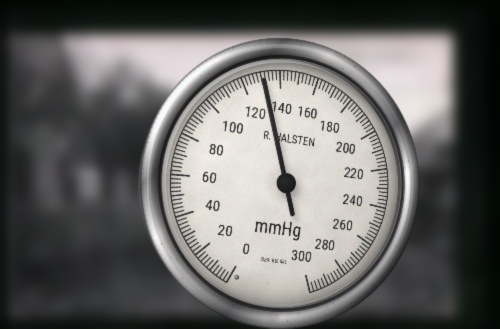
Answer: 130 mmHg
